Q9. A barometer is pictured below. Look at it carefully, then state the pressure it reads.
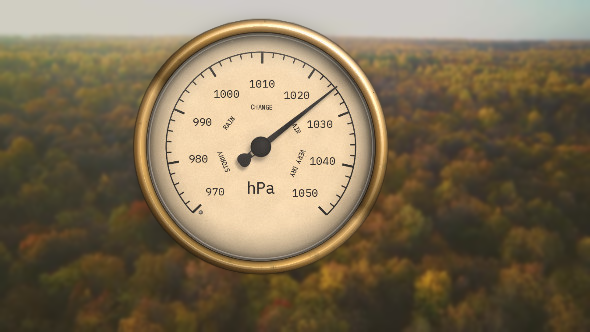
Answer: 1025 hPa
